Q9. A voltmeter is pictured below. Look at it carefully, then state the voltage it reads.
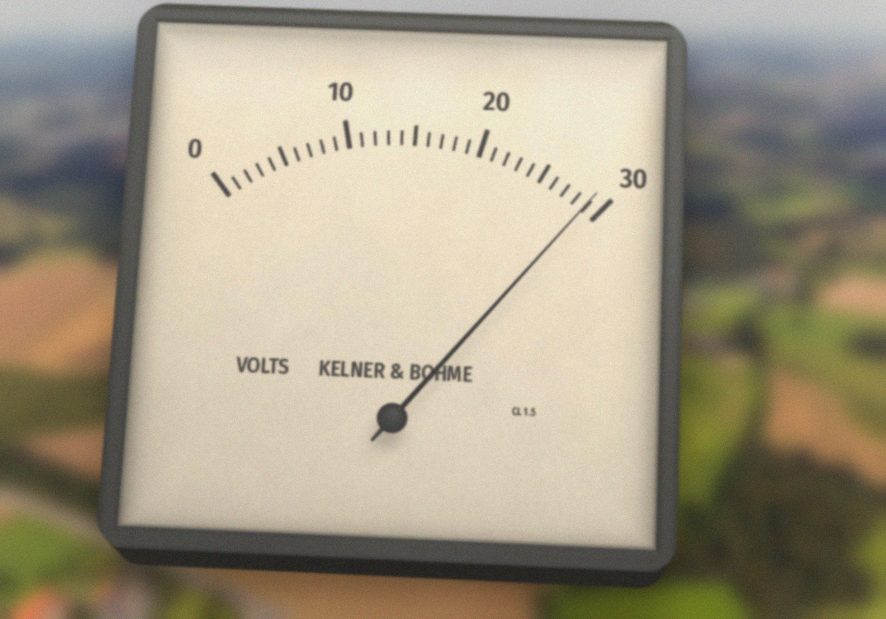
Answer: 29 V
